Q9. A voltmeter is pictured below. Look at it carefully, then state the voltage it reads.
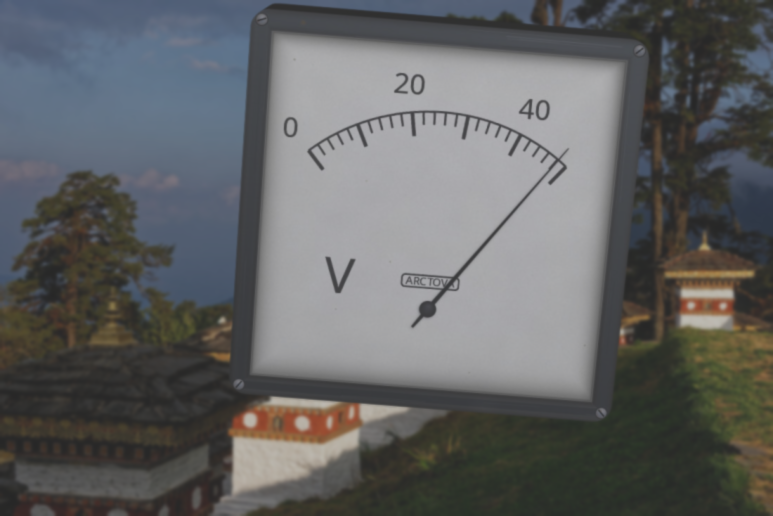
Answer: 48 V
